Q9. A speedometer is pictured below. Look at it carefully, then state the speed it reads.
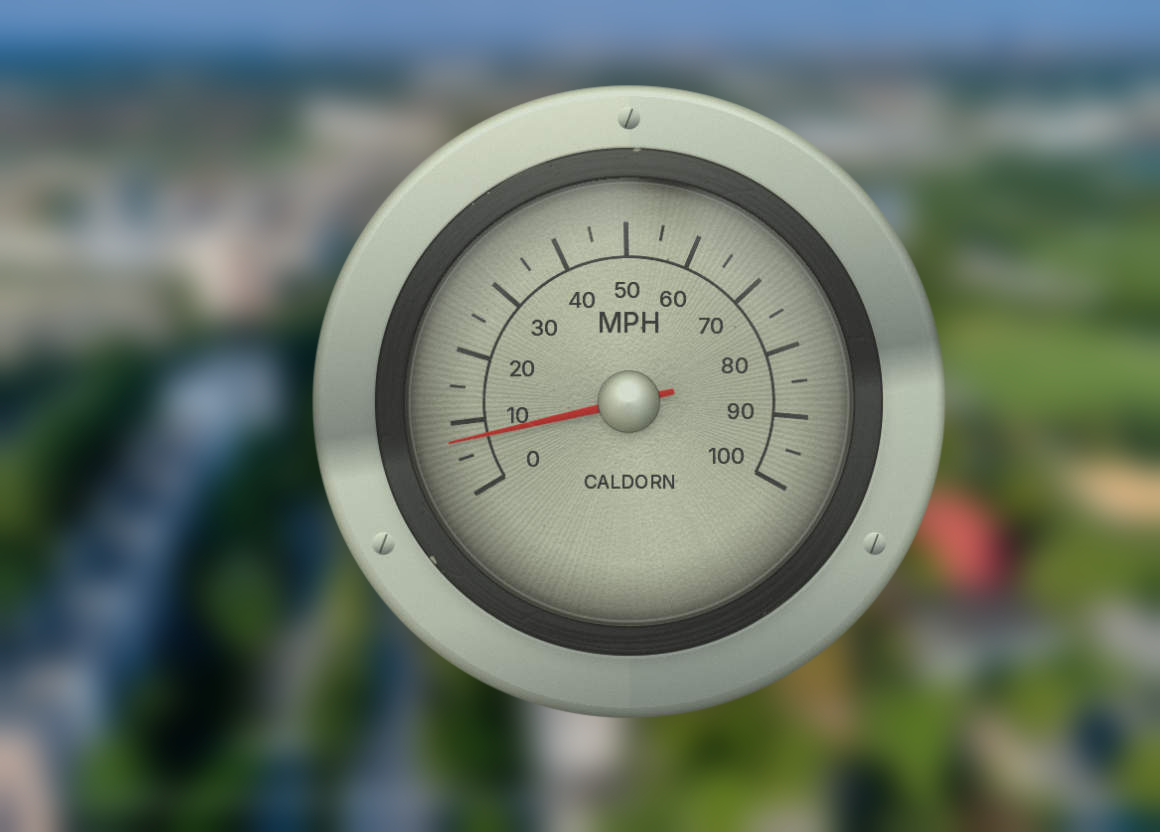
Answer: 7.5 mph
